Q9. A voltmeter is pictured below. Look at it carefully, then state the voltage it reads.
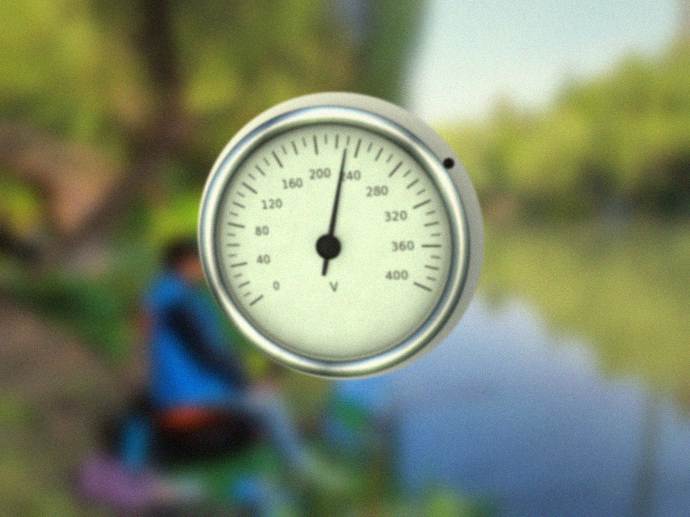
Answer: 230 V
